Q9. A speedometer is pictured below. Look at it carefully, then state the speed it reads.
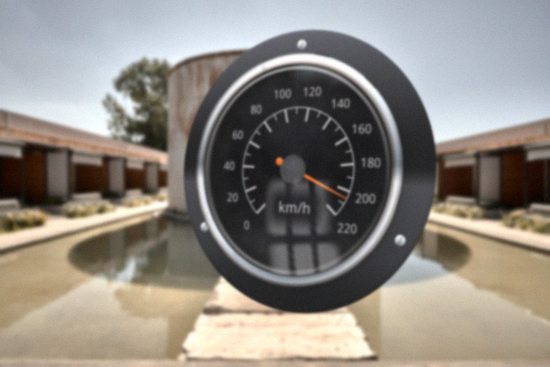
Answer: 205 km/h
